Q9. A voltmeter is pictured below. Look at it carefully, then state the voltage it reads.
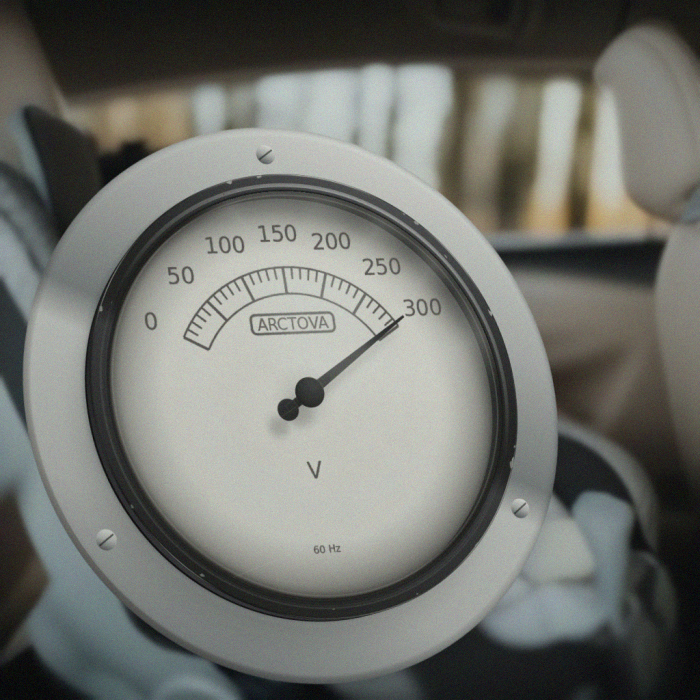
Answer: 295 V
